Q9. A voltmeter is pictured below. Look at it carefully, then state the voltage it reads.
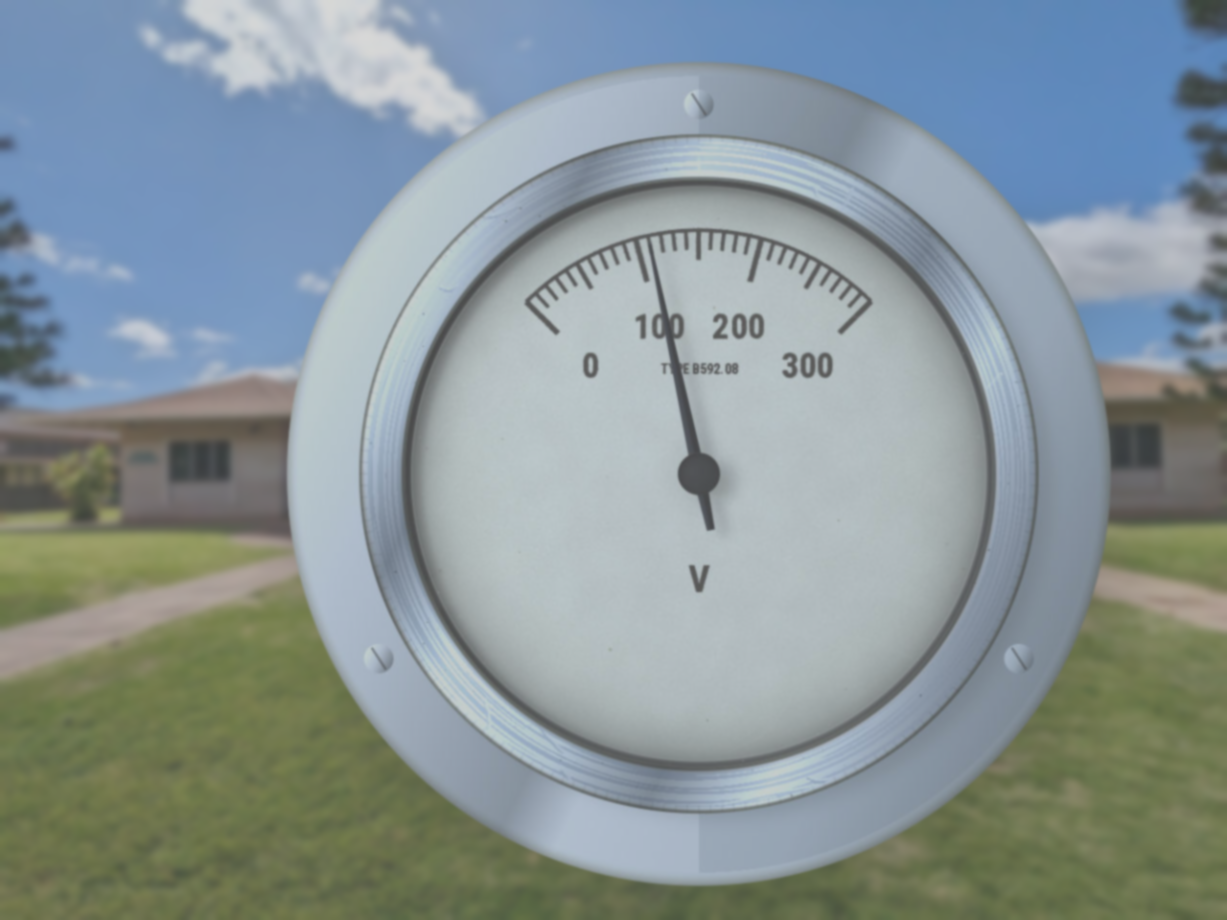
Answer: 110 V
